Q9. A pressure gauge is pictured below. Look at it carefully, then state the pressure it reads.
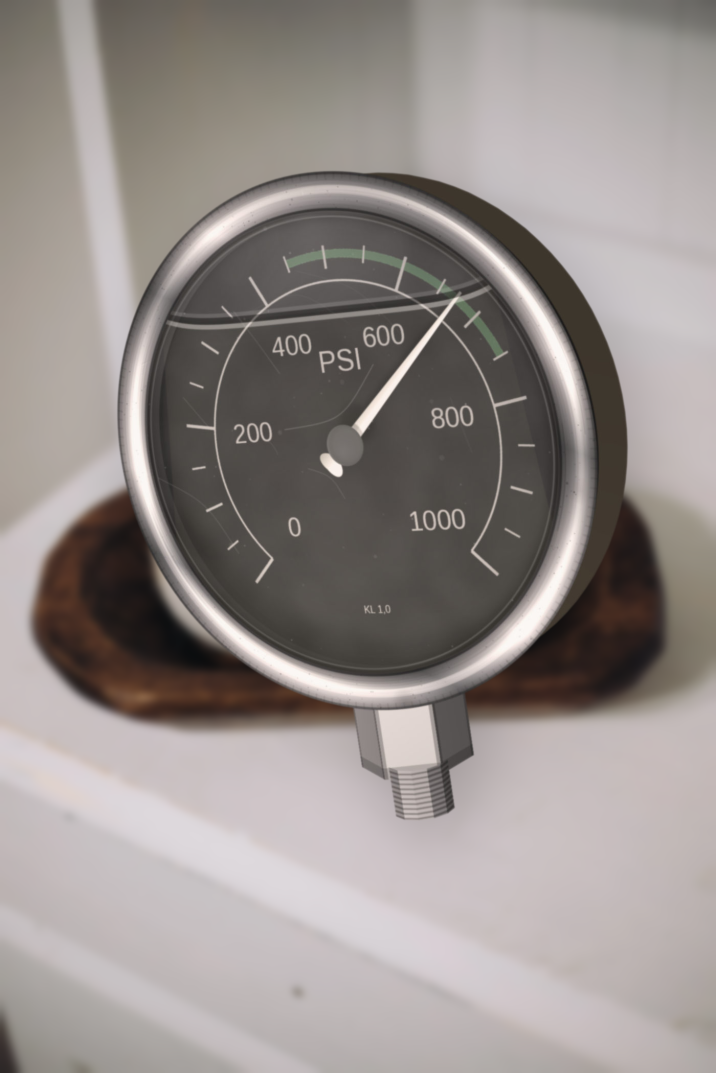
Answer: 675 psi
